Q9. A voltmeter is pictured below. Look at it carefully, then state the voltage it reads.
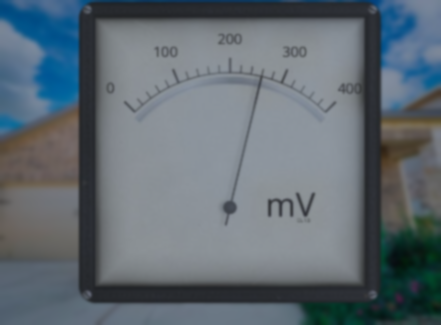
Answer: 260 mV
